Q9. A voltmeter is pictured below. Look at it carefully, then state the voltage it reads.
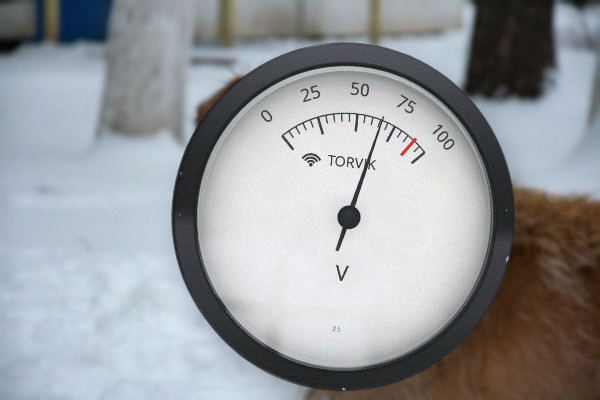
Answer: 65 V
